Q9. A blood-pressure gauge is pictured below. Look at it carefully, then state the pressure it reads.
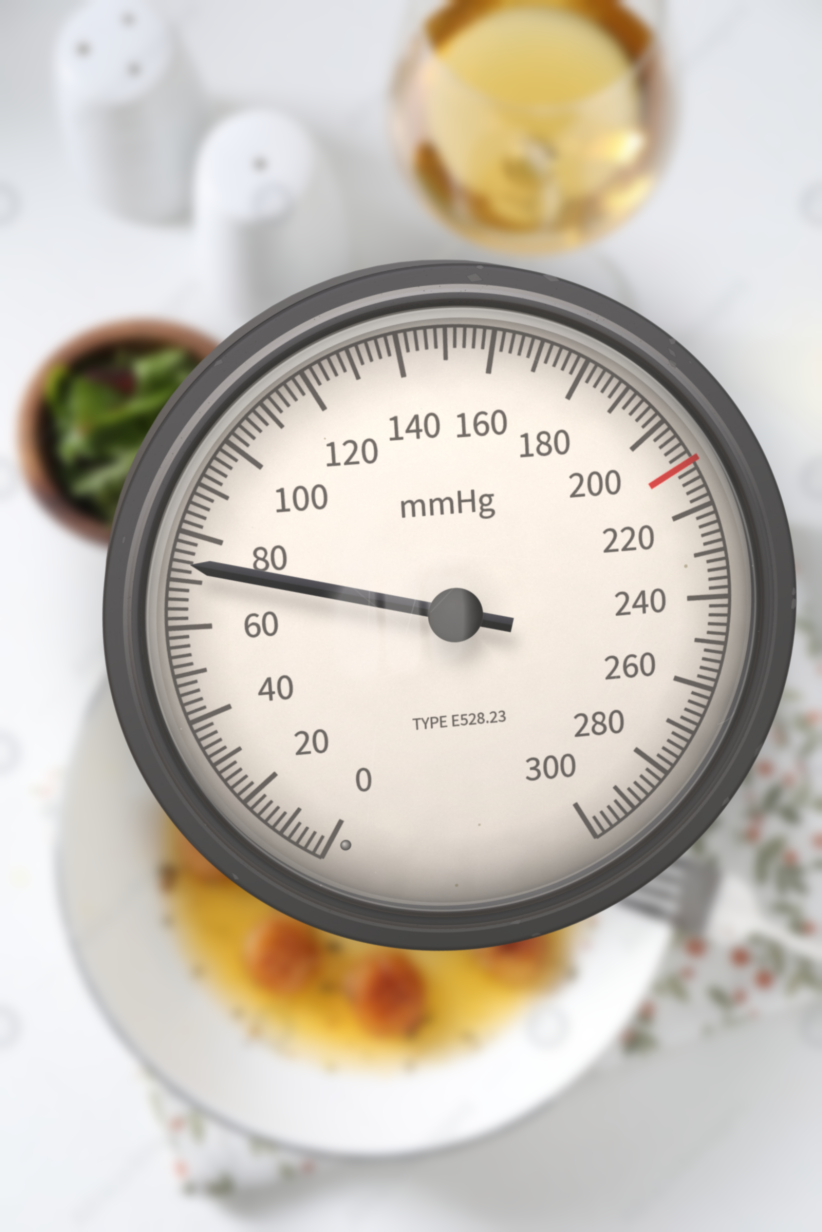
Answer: 74 mmHg
